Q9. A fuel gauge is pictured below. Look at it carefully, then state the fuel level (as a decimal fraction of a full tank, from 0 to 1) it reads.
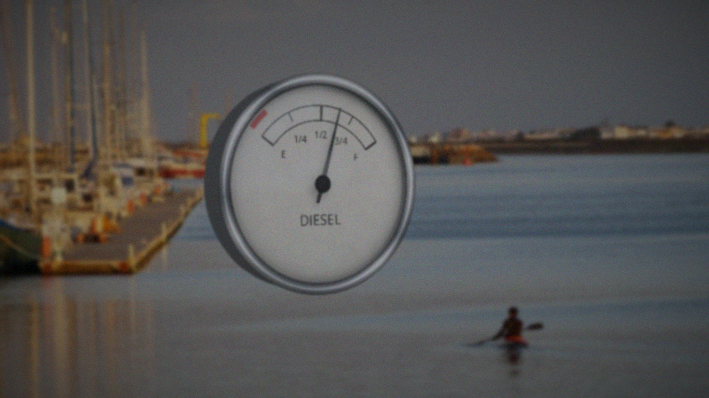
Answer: 0.625
